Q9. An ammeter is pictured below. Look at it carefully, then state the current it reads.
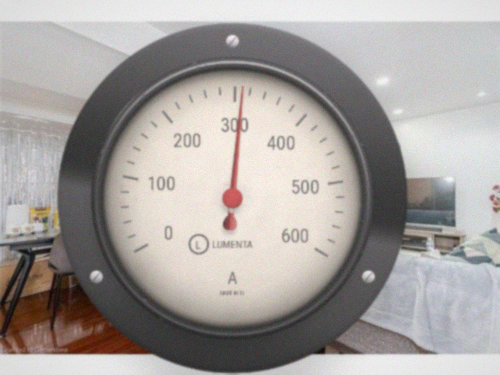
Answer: 310 A
